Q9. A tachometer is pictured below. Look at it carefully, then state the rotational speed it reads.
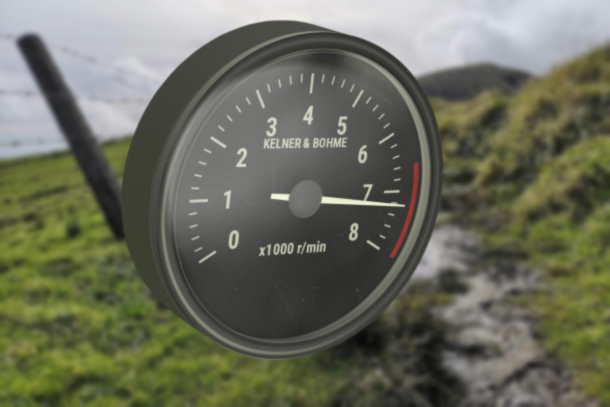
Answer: 7200 rpm
